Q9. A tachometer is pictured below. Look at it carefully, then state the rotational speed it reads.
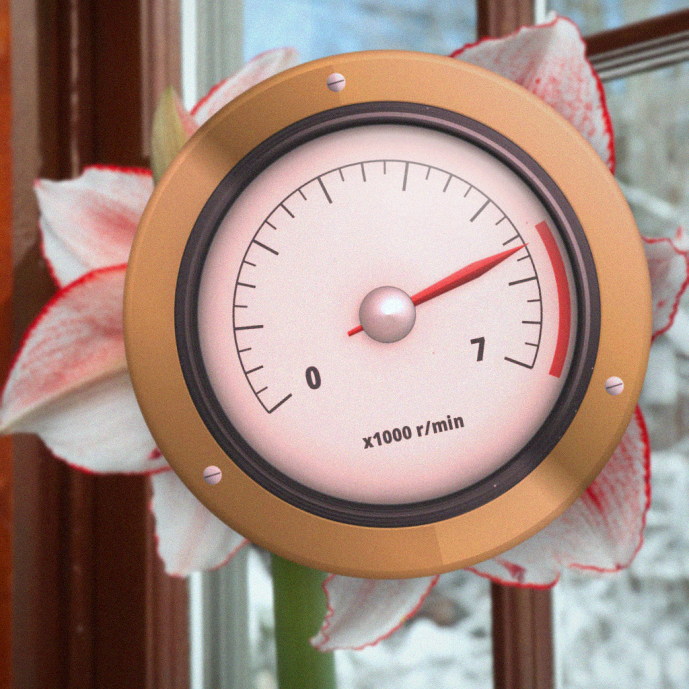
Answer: 5625 rpm
